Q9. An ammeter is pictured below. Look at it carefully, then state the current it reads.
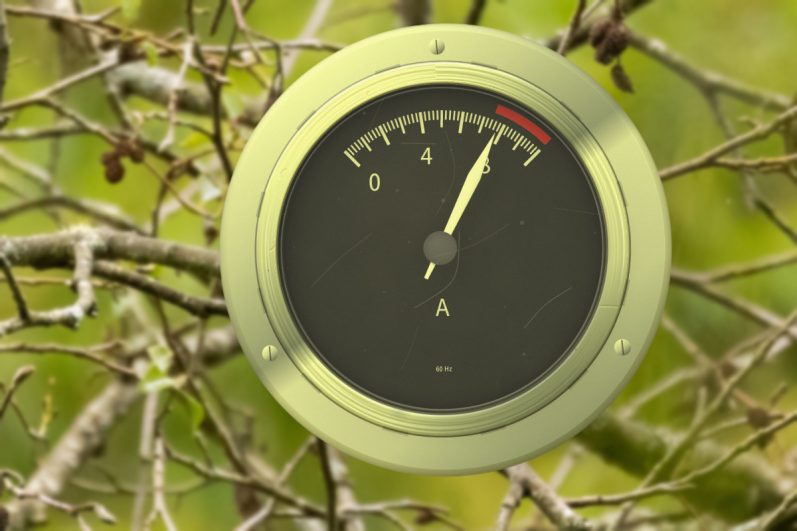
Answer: 7.8 A
